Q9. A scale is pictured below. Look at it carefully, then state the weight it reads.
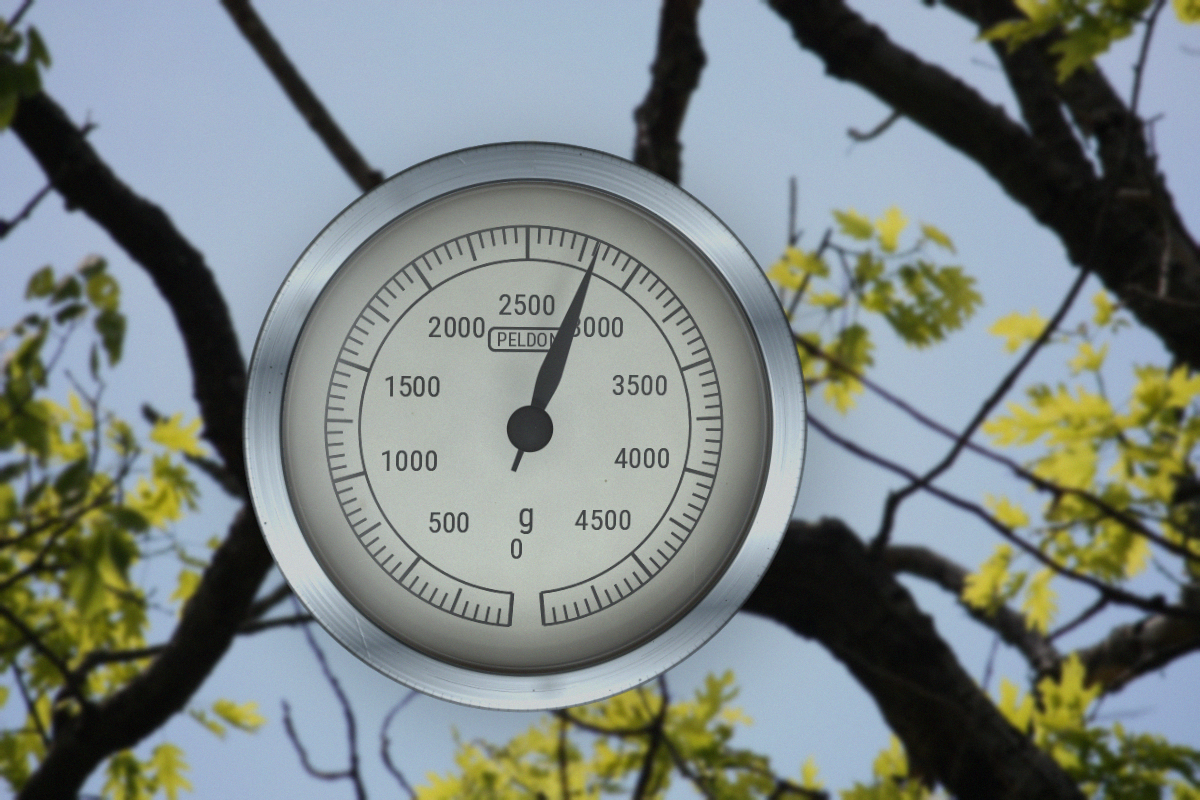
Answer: 2800 g
